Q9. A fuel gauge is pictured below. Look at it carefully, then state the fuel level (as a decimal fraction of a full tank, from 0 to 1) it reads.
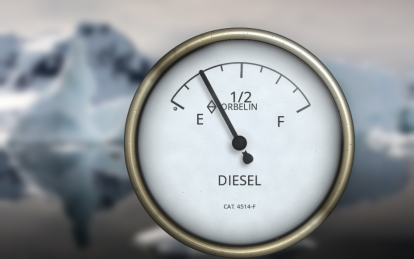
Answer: 0.25
